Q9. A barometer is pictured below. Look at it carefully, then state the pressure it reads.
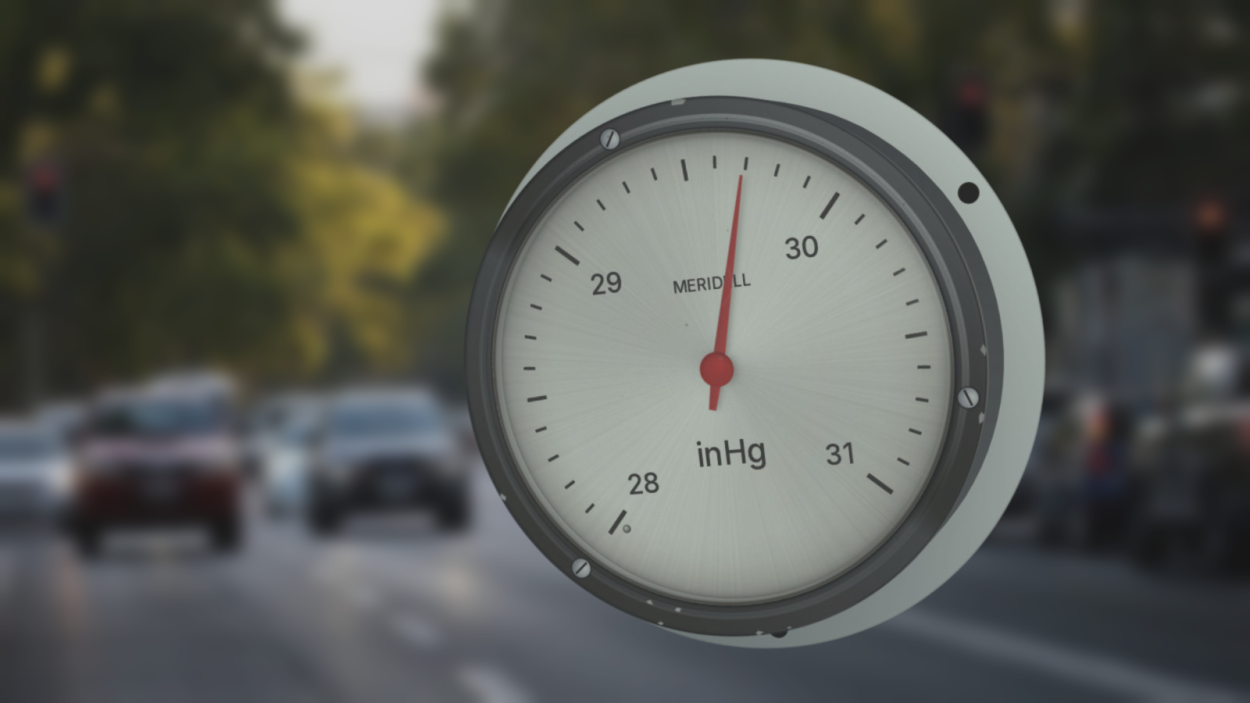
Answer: 29.7 inHg
